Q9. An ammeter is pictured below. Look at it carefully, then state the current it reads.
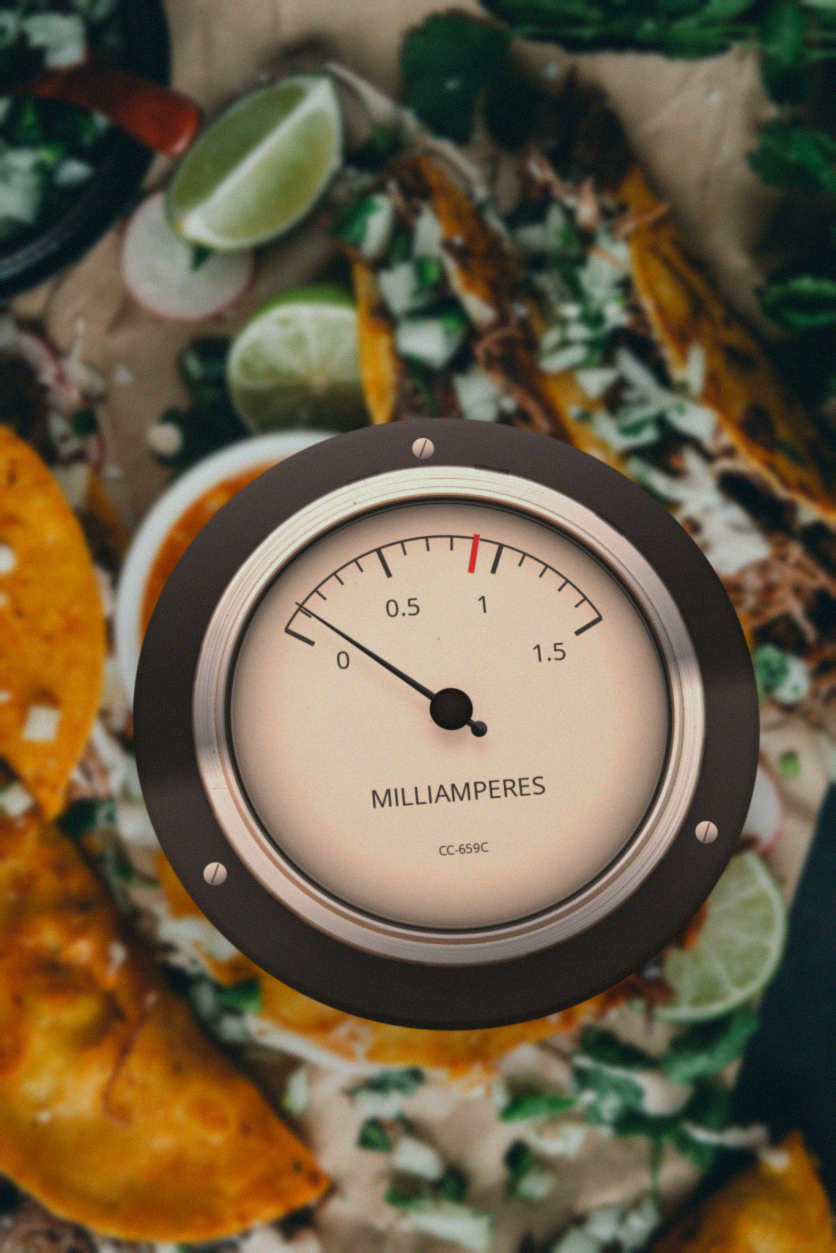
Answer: 0.1 mA
